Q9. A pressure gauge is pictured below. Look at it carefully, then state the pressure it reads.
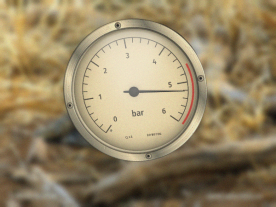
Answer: 5.2 bar
